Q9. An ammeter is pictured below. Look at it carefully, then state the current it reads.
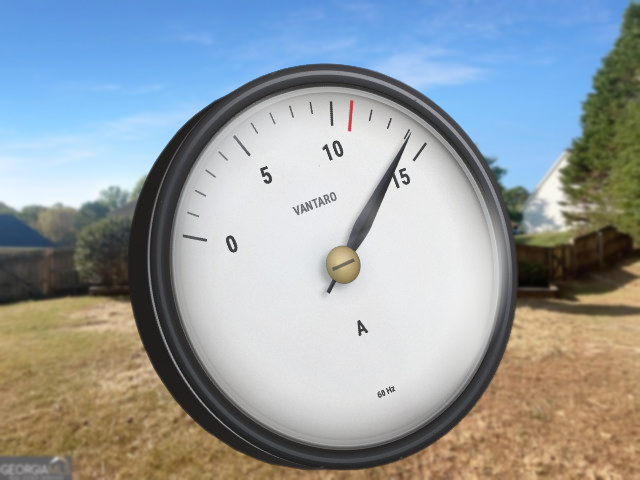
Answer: 14 A
